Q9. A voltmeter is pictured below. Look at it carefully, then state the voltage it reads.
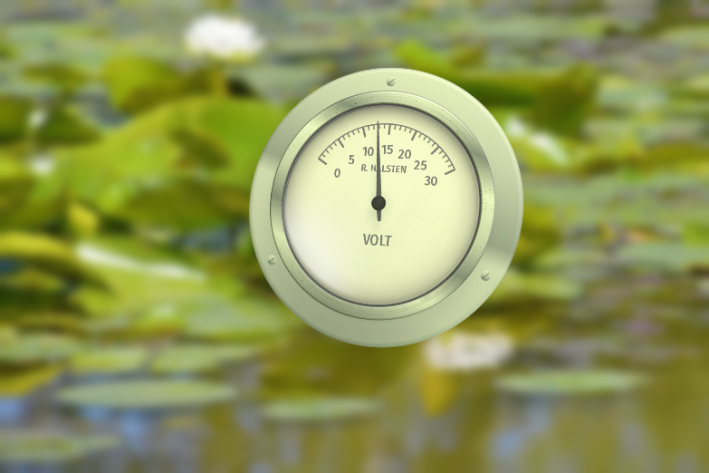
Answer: 13 V
